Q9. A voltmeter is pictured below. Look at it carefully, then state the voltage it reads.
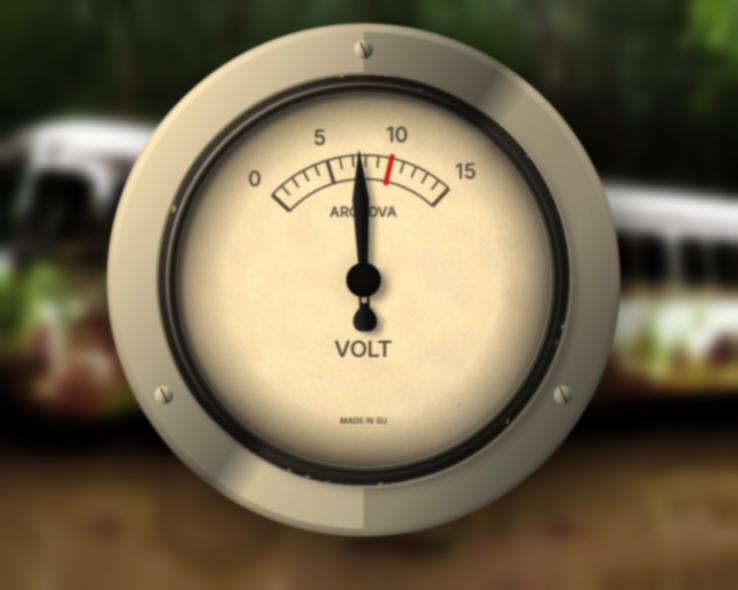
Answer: 7.5 V
